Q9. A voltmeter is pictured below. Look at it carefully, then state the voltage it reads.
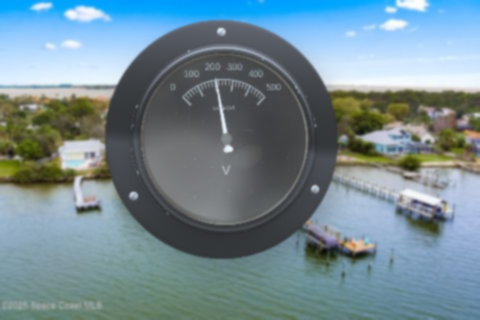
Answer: 200 V
